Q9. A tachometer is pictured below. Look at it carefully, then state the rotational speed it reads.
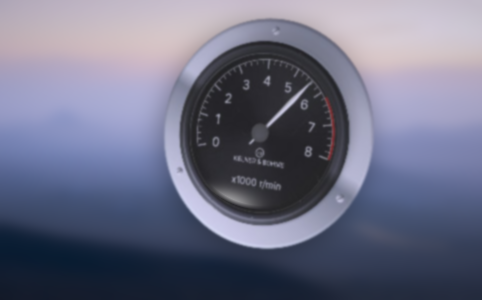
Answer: 5600 rpm
